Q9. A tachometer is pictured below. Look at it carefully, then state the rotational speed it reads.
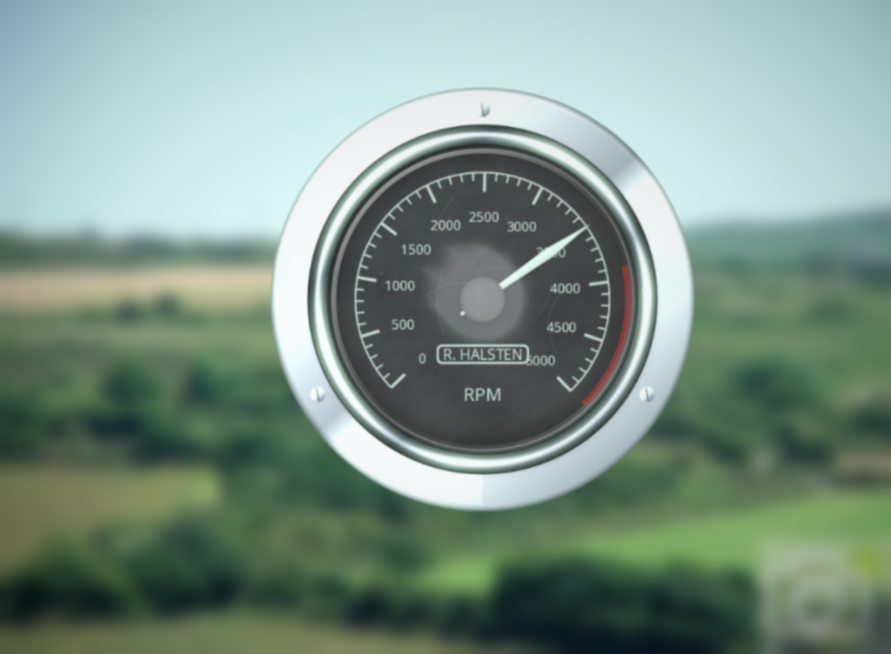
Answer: 3500 rpm
